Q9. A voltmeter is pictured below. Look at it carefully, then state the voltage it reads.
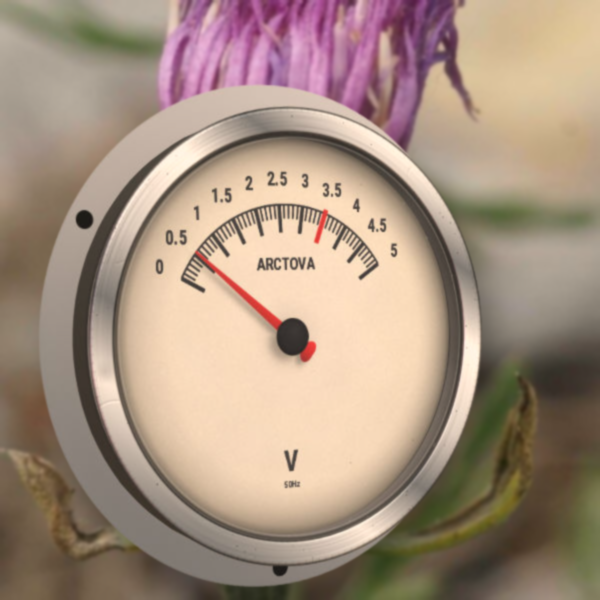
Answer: 0.5 V
